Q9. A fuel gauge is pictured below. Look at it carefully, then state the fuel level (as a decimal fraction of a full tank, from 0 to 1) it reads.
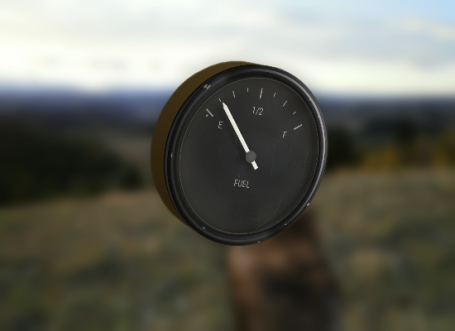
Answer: 0.125
